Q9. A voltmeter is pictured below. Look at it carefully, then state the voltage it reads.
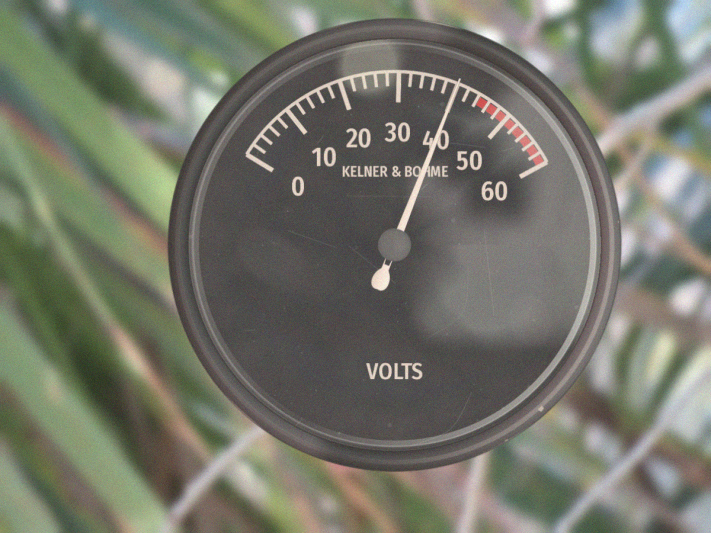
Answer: 40 V
